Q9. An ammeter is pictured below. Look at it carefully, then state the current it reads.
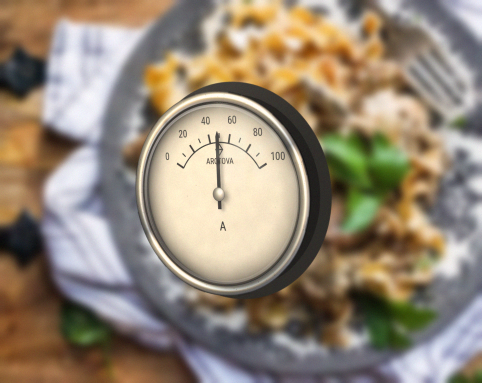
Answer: 50 A
